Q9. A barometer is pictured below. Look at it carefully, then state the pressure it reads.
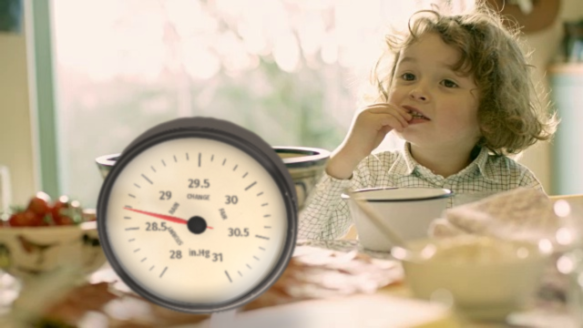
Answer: 28.7 inHg
